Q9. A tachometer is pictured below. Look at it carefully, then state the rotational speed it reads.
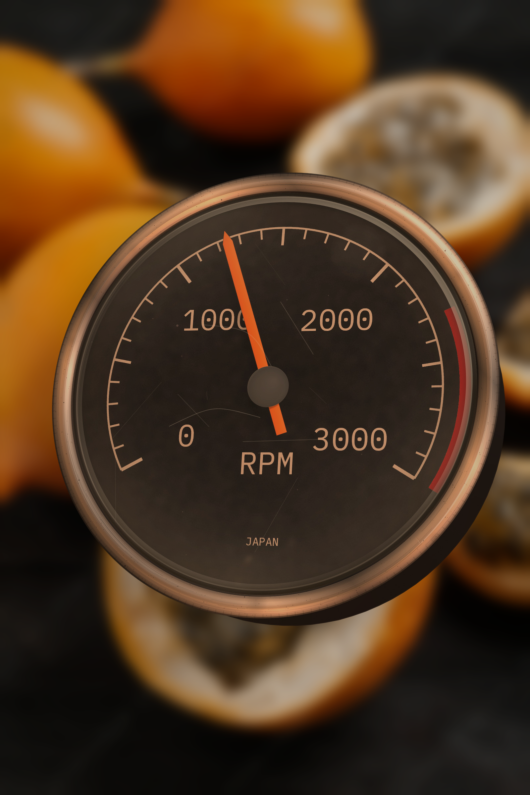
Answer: 1250 rpm
